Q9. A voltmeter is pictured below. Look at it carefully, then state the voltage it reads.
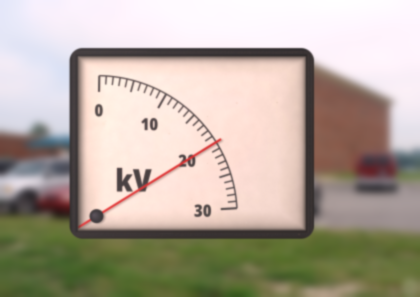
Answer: 20 kV
